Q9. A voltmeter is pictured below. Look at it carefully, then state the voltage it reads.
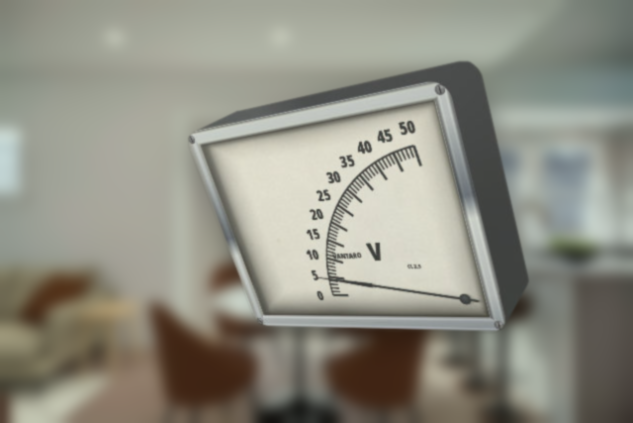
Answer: 5 V
